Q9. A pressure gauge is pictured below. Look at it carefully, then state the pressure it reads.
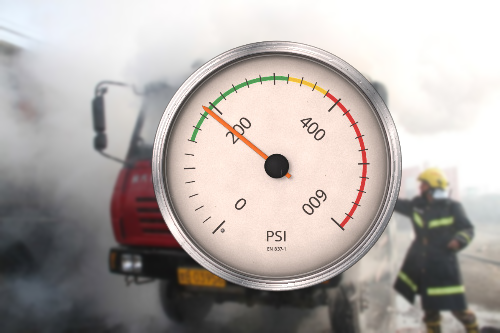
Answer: 190 psi
